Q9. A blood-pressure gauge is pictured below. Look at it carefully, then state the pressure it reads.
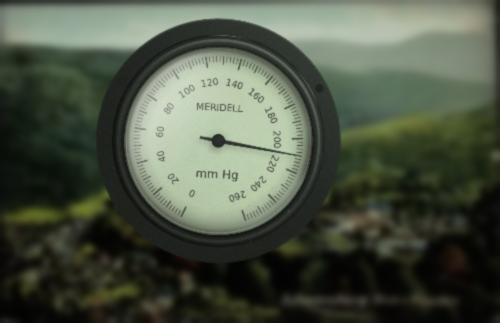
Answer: 210 mmHg
